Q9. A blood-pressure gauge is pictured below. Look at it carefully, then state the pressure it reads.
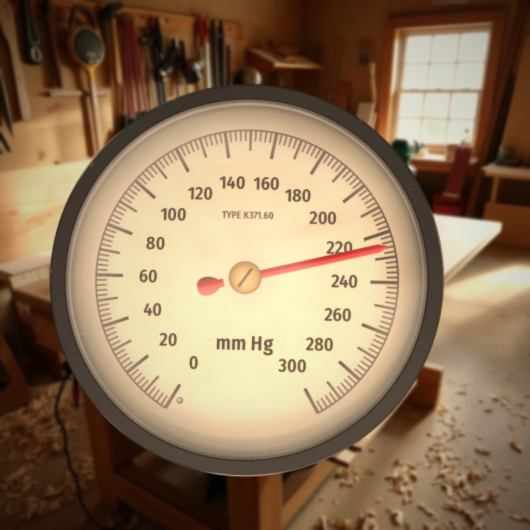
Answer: 226 mmHg
